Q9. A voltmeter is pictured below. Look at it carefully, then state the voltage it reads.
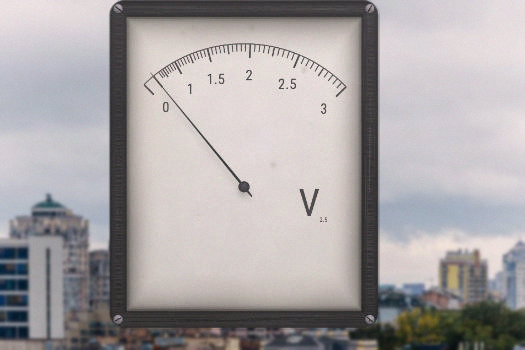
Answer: 0.5 V
